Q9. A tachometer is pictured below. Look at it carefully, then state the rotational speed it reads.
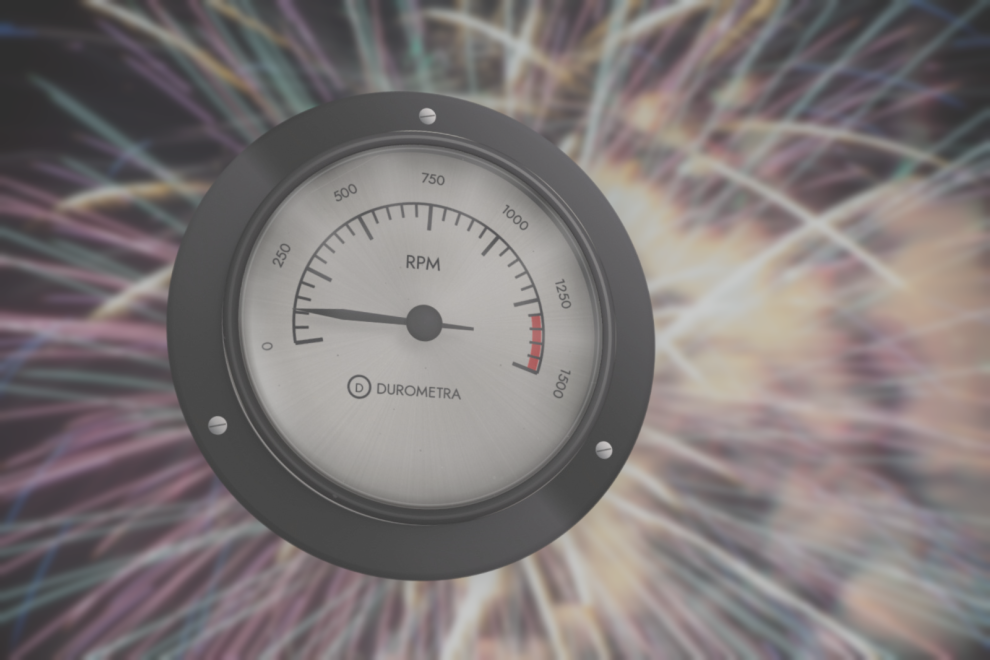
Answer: 100 rpm
